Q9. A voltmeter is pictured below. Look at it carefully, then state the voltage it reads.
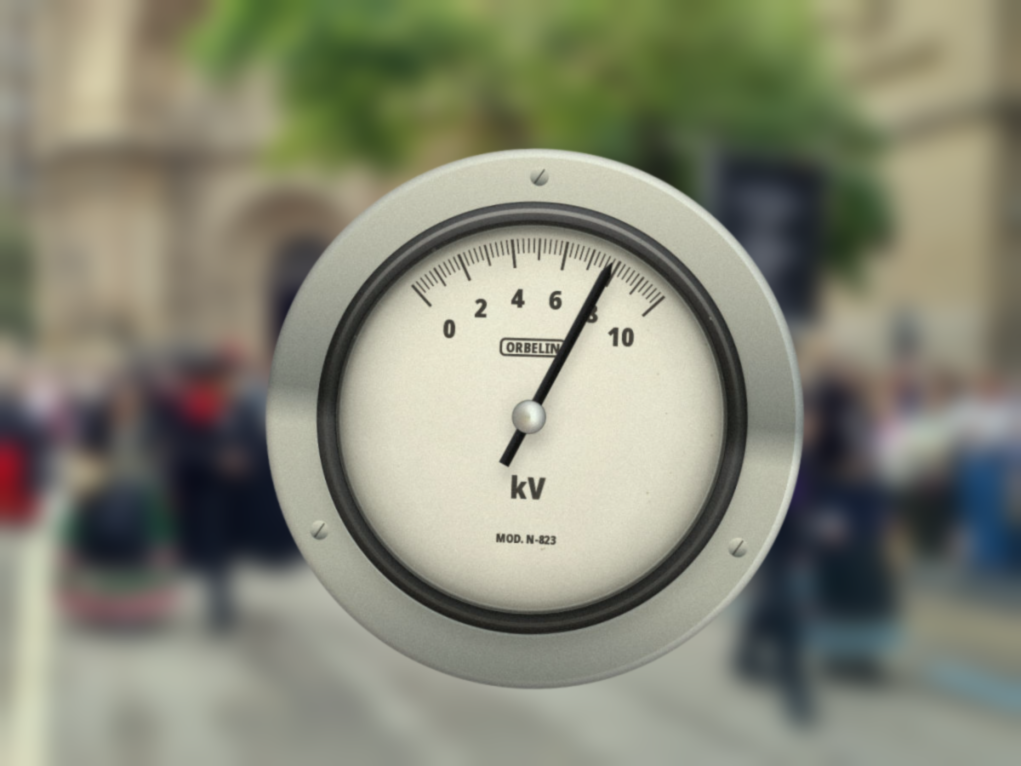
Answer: 7.8 kV
